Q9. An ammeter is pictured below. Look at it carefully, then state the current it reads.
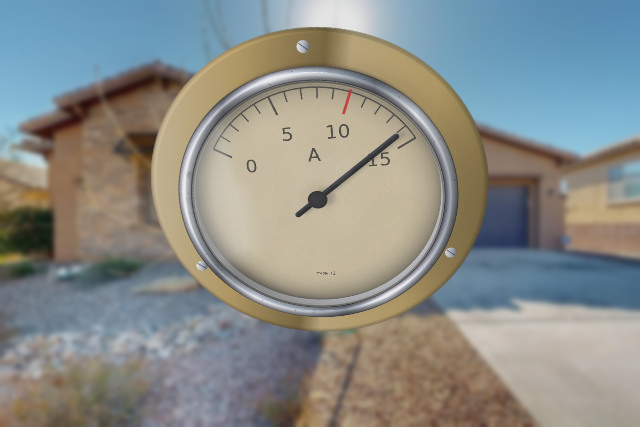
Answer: 14 A
